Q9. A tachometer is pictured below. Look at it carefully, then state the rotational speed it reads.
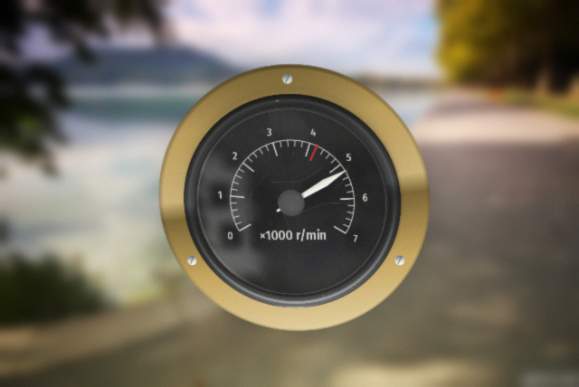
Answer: 5200 rpm
